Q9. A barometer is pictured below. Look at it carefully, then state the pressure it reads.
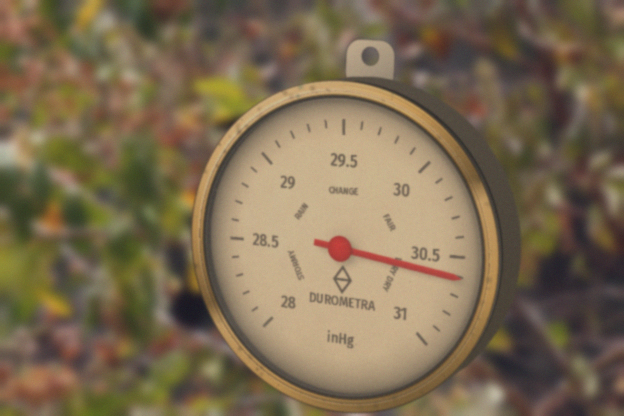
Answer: 30.6 inHg
